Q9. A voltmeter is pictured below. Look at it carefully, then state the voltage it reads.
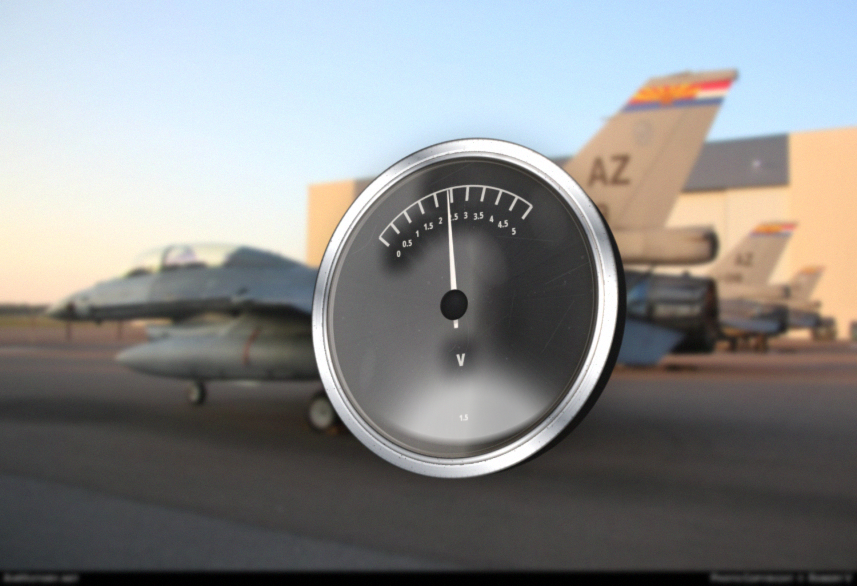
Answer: 2.5 V
